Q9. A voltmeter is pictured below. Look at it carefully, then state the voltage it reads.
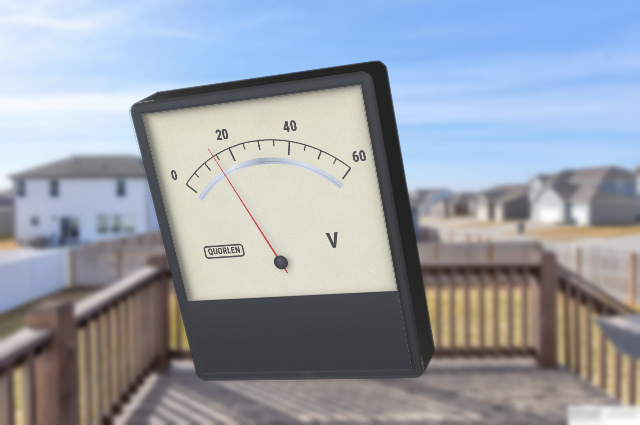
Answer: 15 V
